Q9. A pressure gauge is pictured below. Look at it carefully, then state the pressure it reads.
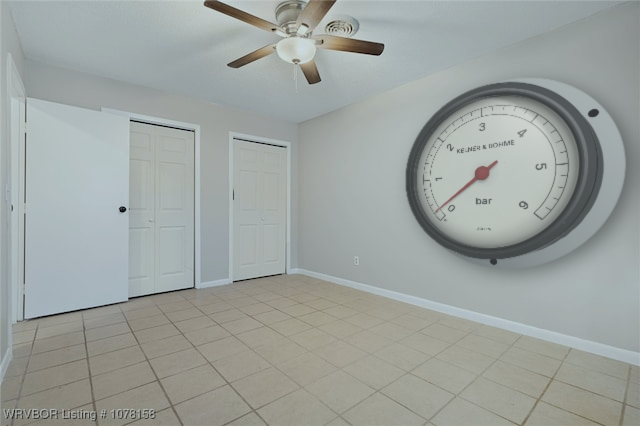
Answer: 0.2 bar
